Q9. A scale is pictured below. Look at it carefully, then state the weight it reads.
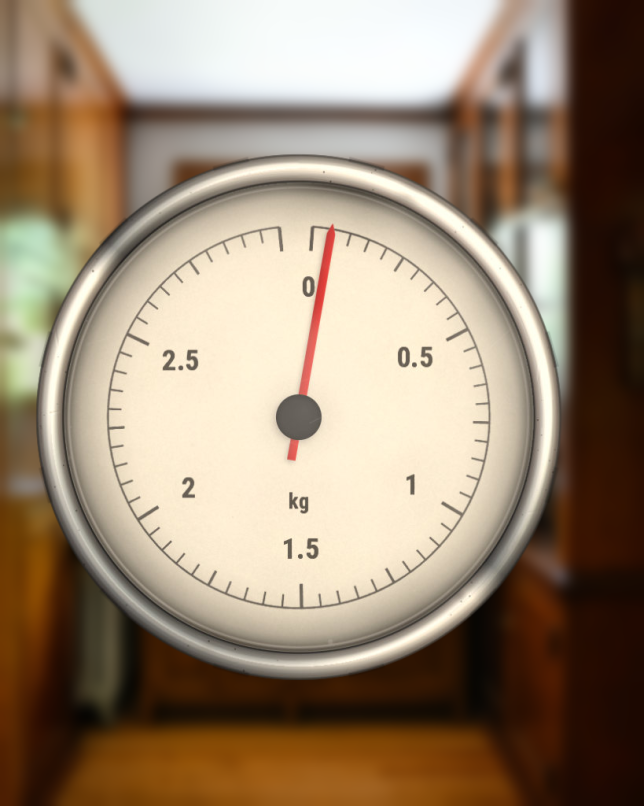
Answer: 0.05 kg
